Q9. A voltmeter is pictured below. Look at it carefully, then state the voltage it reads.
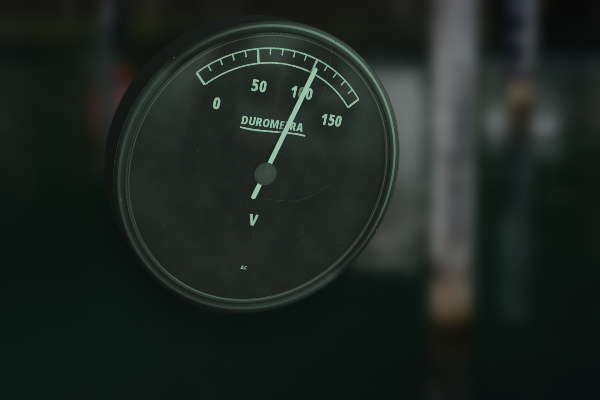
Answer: 100 V
